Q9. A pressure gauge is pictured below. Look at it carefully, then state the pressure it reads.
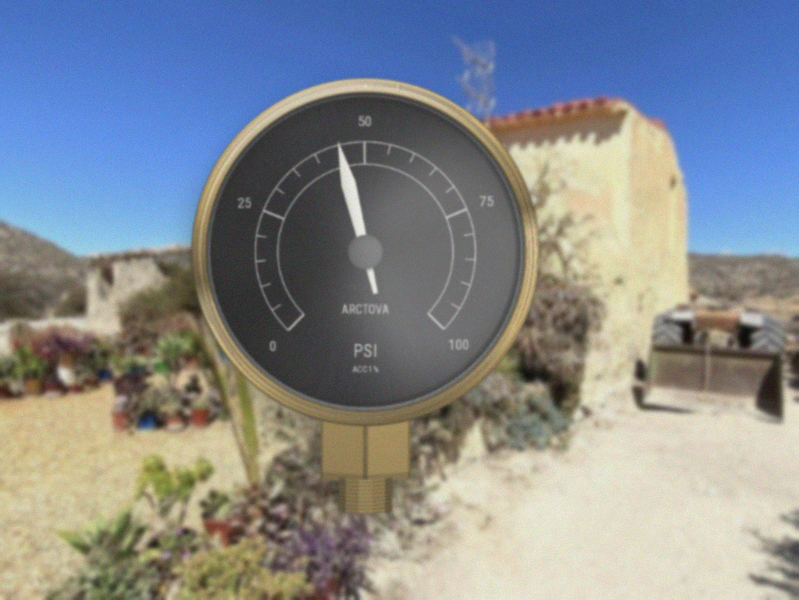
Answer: 45 psi
